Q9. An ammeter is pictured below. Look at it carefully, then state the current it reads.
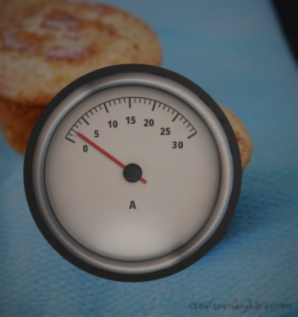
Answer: 2 A
